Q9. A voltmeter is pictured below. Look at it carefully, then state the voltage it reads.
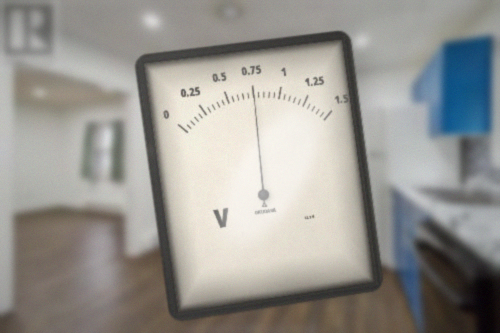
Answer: 0.75 V
